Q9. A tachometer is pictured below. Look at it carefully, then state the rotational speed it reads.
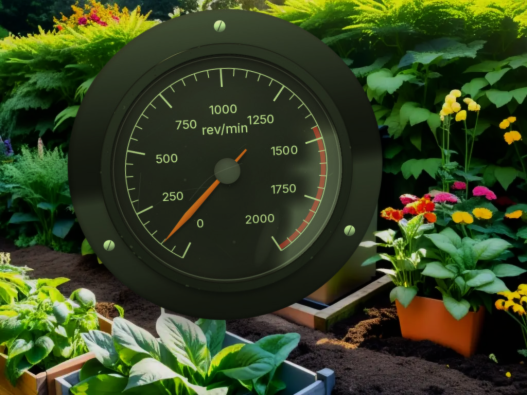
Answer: 100 rpm
